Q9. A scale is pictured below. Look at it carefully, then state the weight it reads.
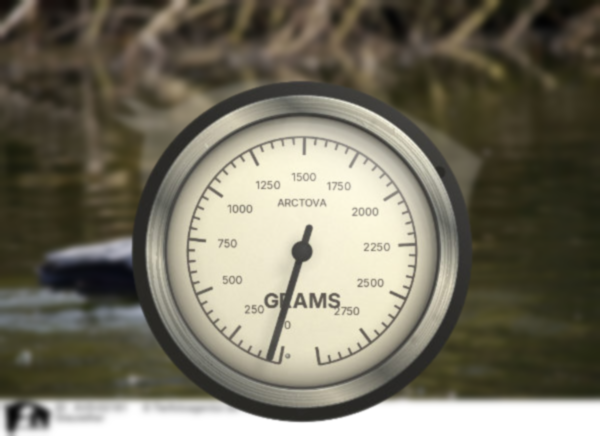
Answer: 50 g
